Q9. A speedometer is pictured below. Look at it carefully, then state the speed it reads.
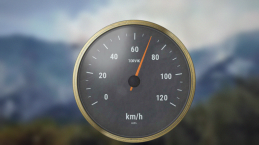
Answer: 70 km/h
